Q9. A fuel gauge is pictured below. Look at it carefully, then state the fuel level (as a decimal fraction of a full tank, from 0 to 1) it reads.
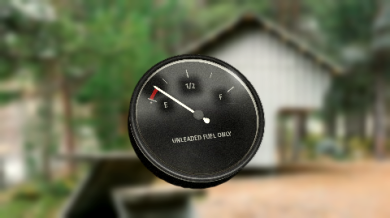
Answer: 0.125
